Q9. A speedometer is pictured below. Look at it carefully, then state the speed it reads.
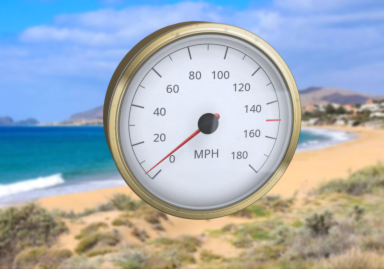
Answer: 5 mph
